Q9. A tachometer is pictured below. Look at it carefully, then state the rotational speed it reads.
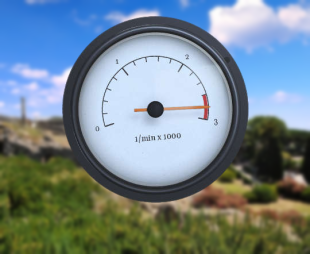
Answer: 2800 rpm
